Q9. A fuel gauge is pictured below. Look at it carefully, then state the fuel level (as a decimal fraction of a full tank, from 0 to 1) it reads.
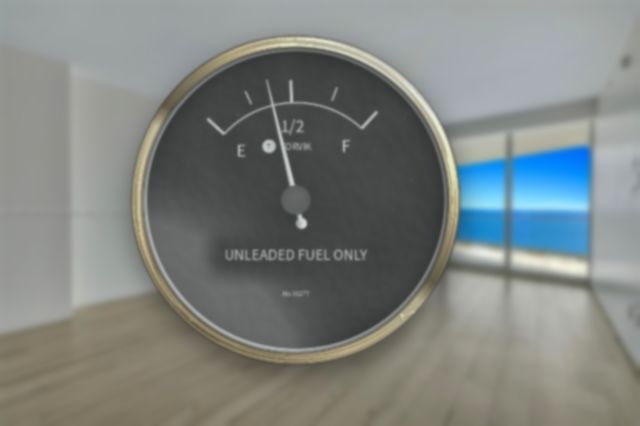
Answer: 0.375
